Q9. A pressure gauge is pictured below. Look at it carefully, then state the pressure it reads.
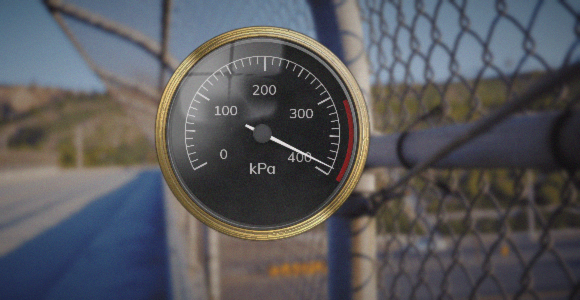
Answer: 390 kPa
